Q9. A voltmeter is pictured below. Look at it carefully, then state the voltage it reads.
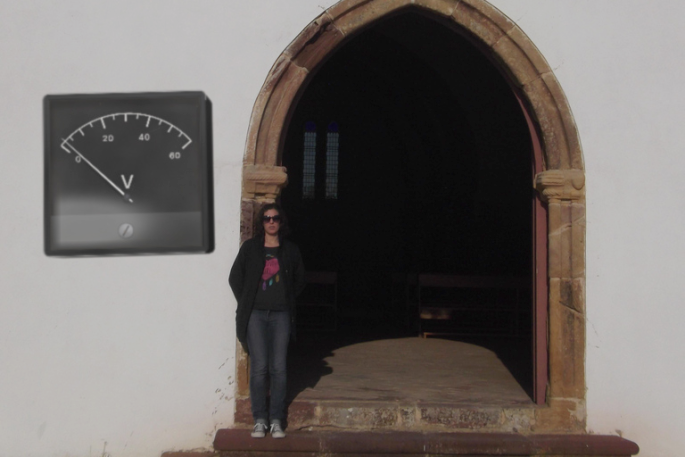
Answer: 2.5 V
